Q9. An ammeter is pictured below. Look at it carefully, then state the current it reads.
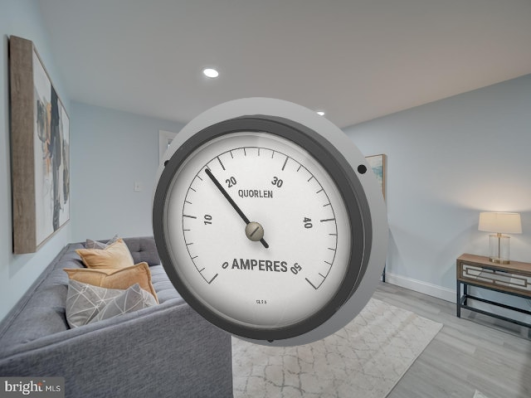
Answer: 18 A
